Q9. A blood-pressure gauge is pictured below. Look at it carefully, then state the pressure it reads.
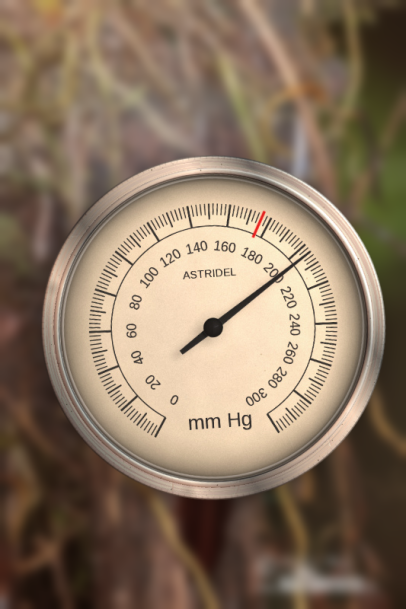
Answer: 204 mmHg
